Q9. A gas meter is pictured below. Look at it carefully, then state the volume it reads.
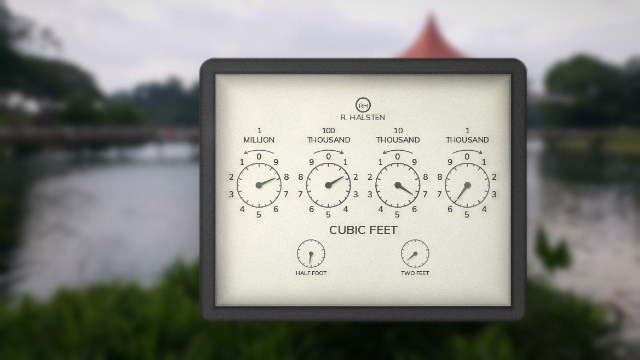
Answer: 816600 ft³
